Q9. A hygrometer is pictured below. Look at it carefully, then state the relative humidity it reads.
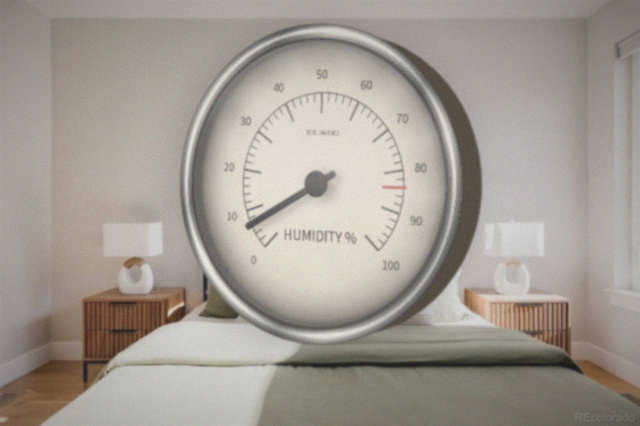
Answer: 6 %
